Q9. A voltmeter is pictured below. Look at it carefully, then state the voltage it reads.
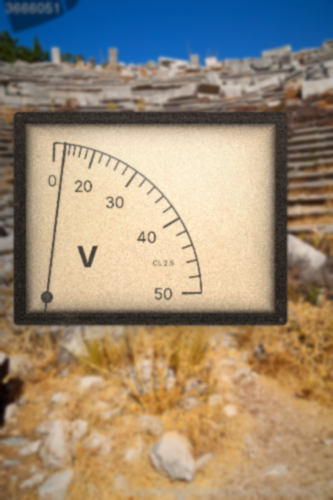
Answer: 10 V
